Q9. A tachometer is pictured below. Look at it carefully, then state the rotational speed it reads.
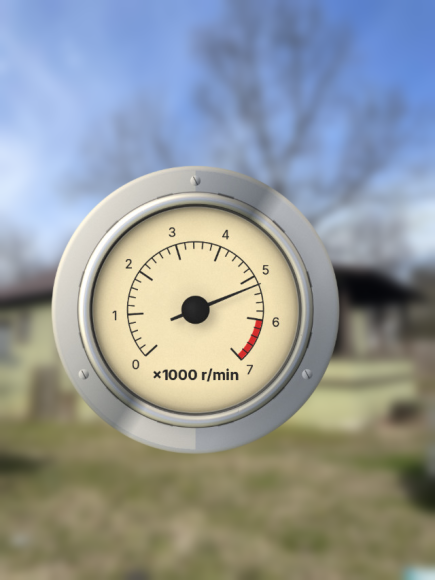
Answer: 5200 rpm
